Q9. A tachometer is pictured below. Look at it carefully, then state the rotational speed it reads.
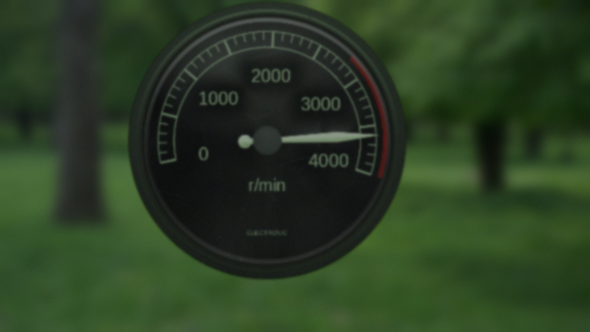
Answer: 3600 rpm
